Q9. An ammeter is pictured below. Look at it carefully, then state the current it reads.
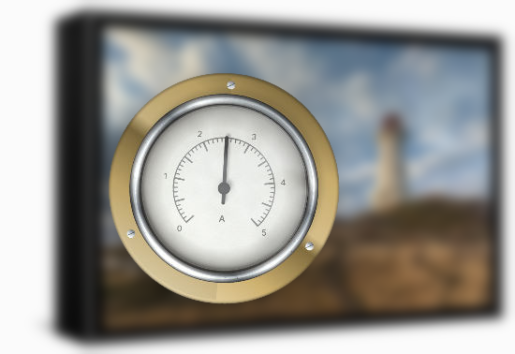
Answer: 2.5 A
